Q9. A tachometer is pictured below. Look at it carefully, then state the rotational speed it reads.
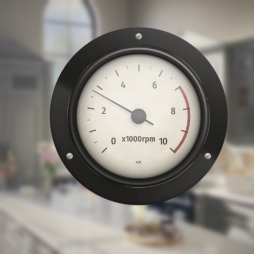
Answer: 2750 rpm
